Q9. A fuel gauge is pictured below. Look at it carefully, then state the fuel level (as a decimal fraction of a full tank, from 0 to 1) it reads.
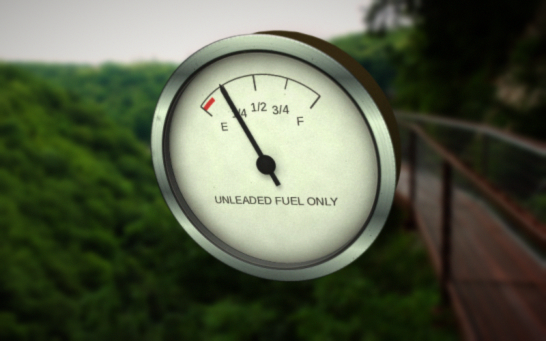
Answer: 0.25
